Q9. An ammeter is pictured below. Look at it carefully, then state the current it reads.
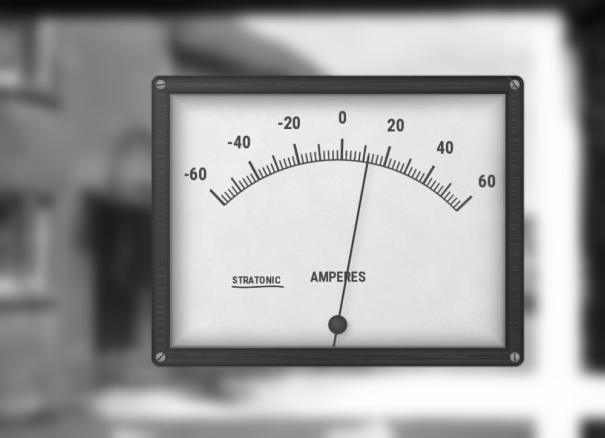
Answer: 12 A
